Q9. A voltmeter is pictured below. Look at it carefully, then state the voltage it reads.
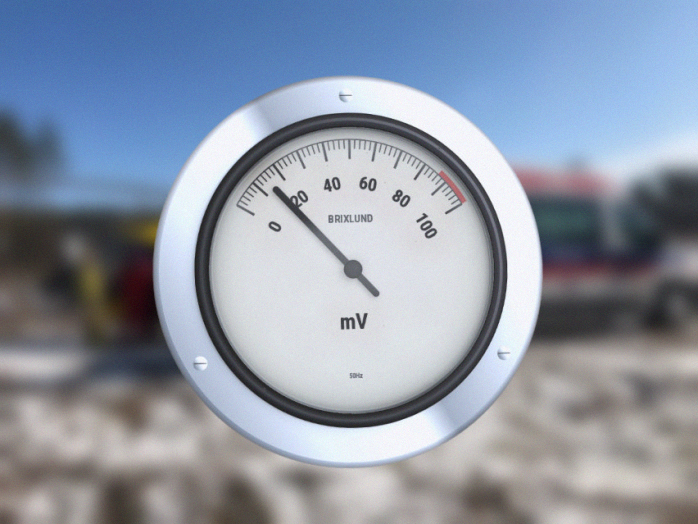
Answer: 14 mV
